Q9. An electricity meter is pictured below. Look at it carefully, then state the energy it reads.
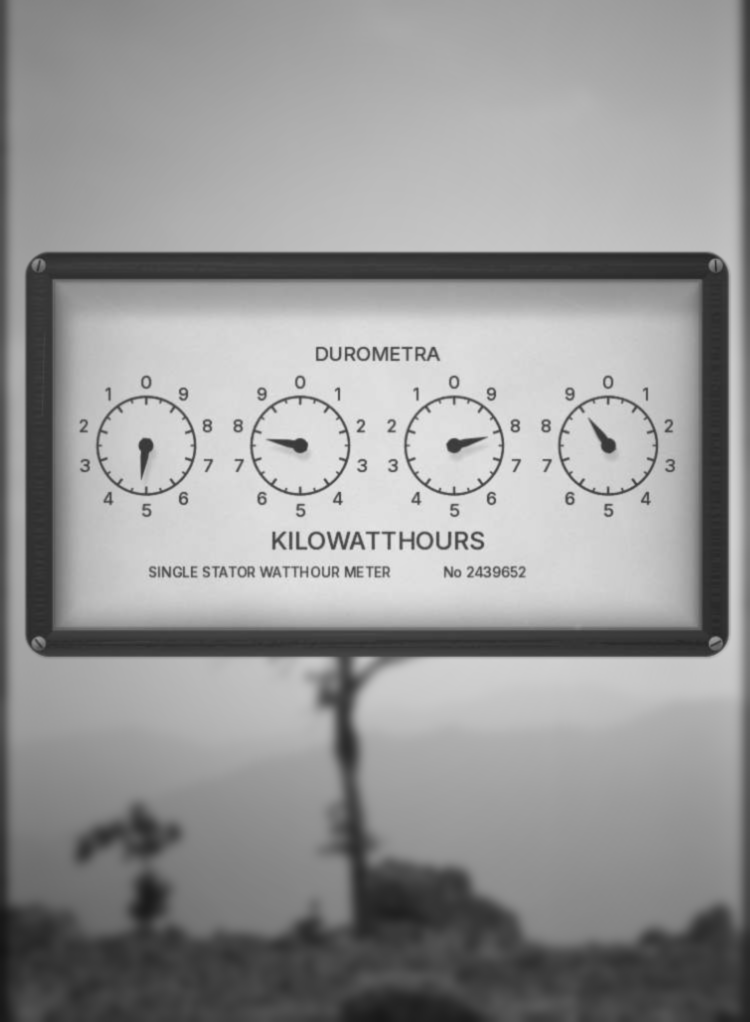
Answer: 4779 kWh
